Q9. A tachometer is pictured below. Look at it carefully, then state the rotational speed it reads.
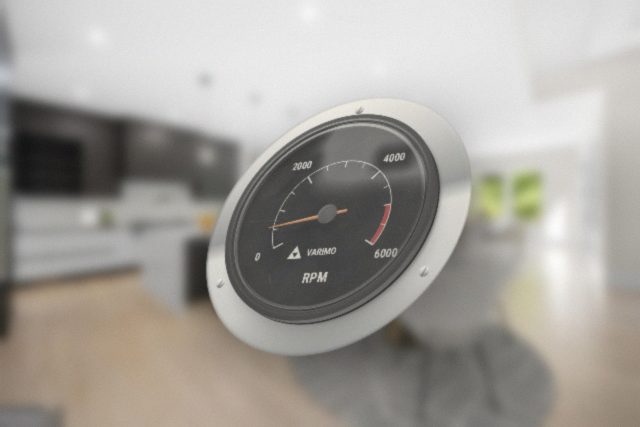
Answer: 500 rpm
